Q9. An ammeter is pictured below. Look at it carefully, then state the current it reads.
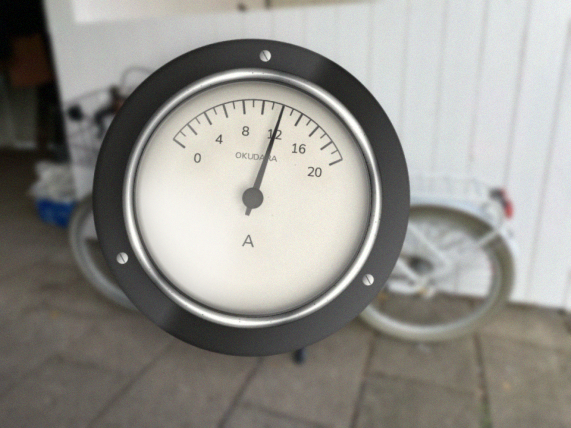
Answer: 12 A
